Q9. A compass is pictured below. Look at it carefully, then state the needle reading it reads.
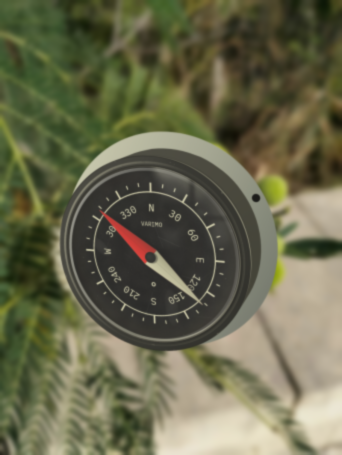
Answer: 310 °
